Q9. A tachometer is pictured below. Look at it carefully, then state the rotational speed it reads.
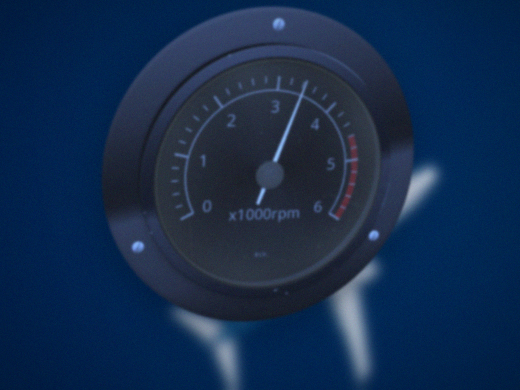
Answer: 3400 rpm
